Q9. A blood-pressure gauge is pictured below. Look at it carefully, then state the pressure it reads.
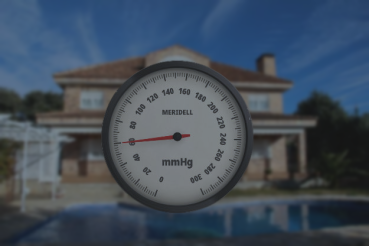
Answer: 60 mmHg
